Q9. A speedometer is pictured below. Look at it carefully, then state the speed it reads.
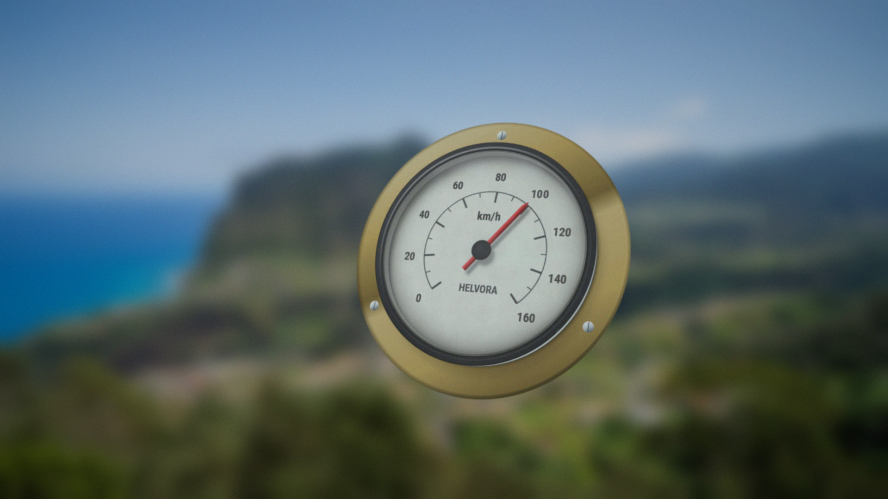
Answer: 100 km/h
